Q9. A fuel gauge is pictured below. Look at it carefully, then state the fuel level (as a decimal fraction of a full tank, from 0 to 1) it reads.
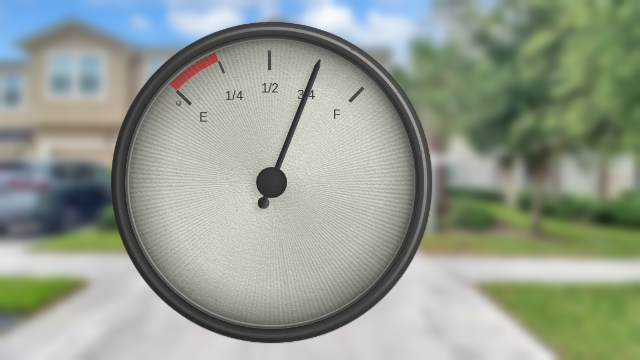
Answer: 0.75
